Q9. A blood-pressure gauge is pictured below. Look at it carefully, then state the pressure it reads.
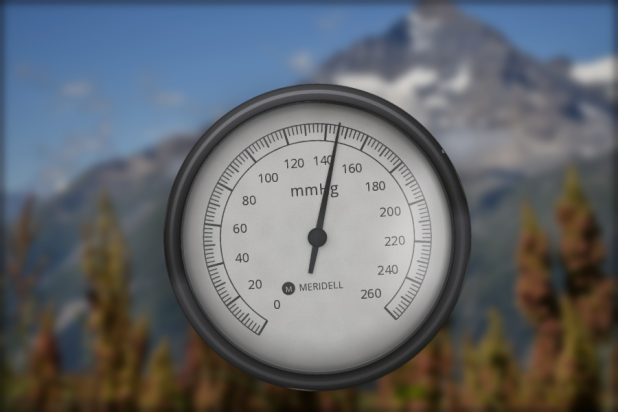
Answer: 146 mmHg
